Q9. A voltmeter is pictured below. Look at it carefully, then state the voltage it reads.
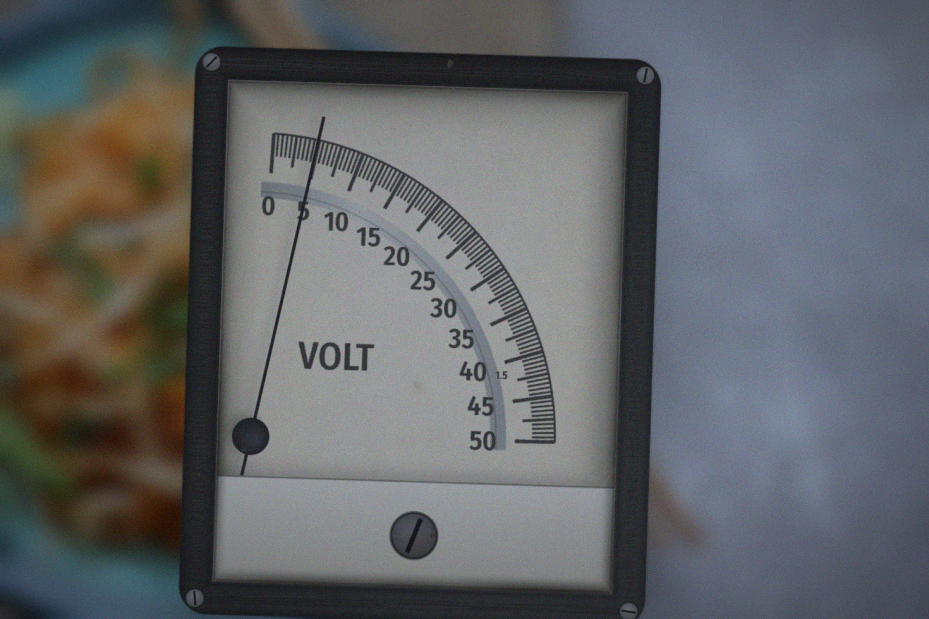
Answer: 5 V
